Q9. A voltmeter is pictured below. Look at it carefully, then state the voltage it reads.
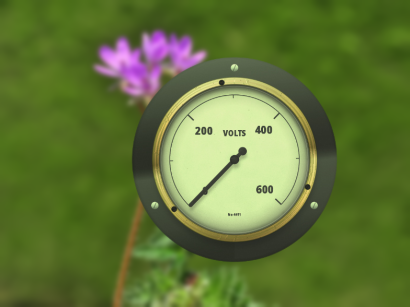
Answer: 0 V
